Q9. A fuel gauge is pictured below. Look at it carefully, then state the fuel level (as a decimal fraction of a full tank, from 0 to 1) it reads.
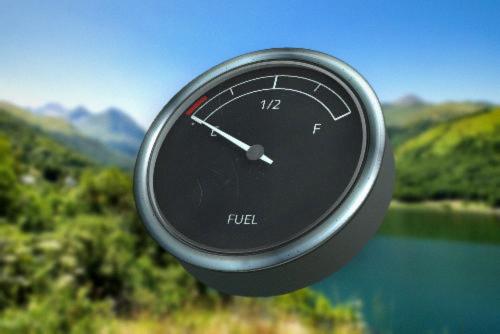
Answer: 0
